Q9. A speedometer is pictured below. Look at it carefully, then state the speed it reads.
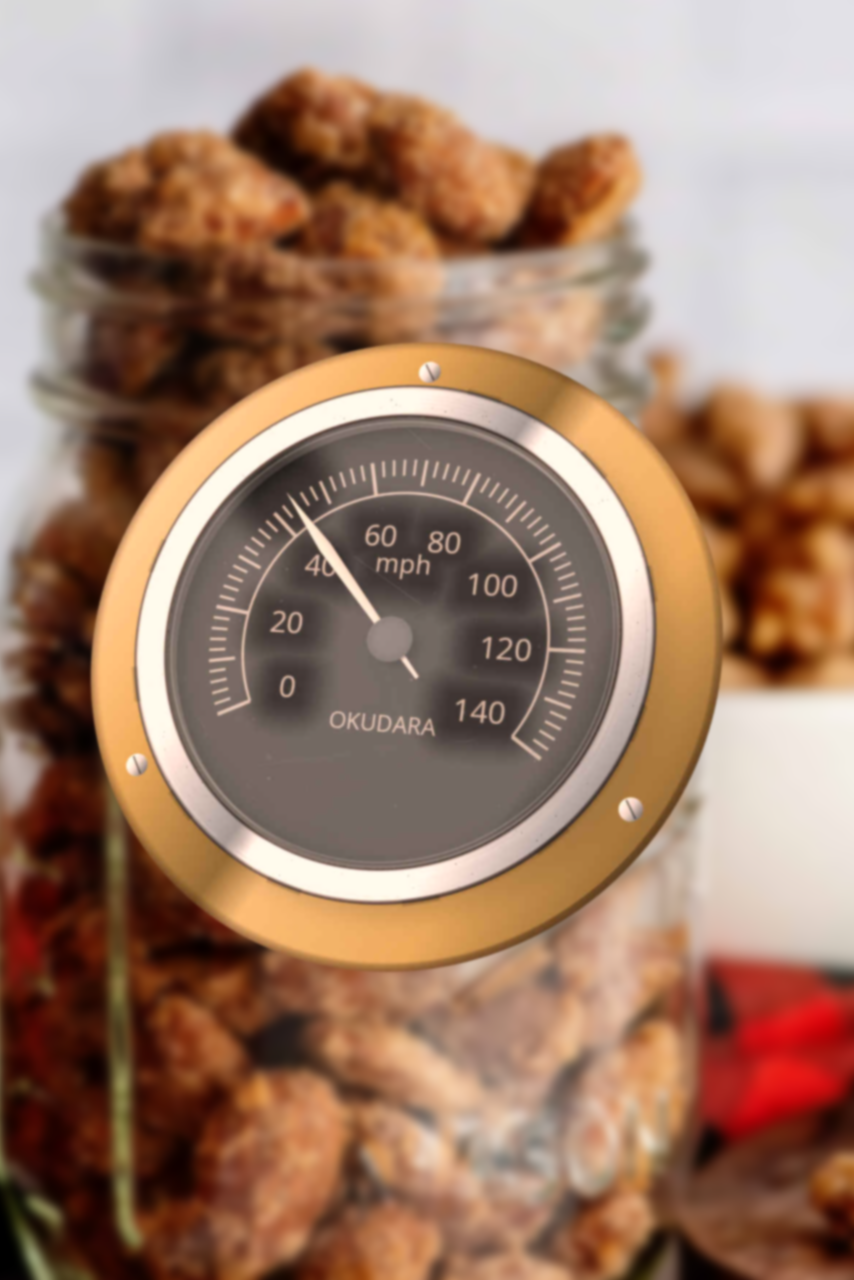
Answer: 44 mph
